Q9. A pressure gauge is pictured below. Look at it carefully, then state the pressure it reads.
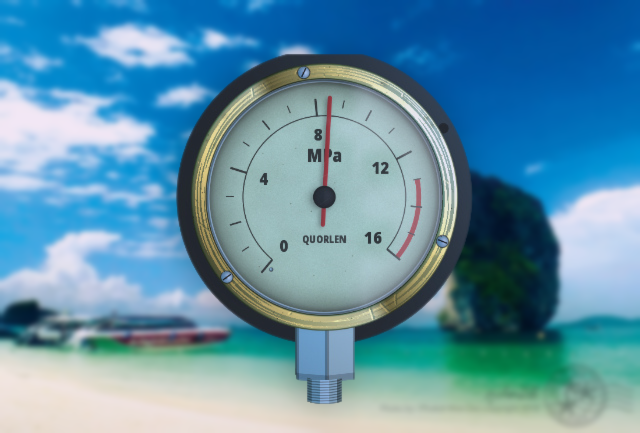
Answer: 8.5 MPa
